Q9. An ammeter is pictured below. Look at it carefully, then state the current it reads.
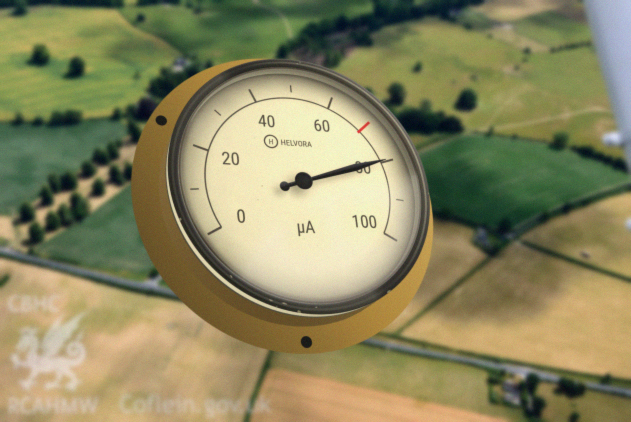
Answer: 80 µA
